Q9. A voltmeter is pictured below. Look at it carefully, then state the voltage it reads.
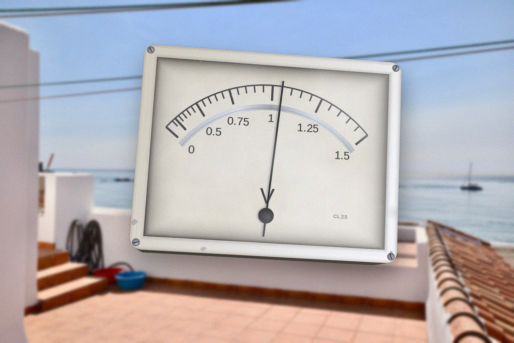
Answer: 1.05 V
